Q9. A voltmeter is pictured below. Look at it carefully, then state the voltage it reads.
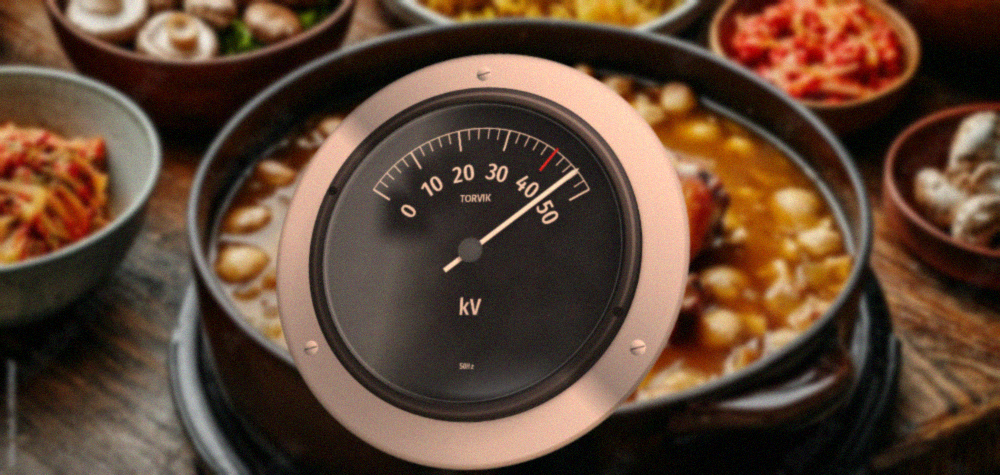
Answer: 46 kV
